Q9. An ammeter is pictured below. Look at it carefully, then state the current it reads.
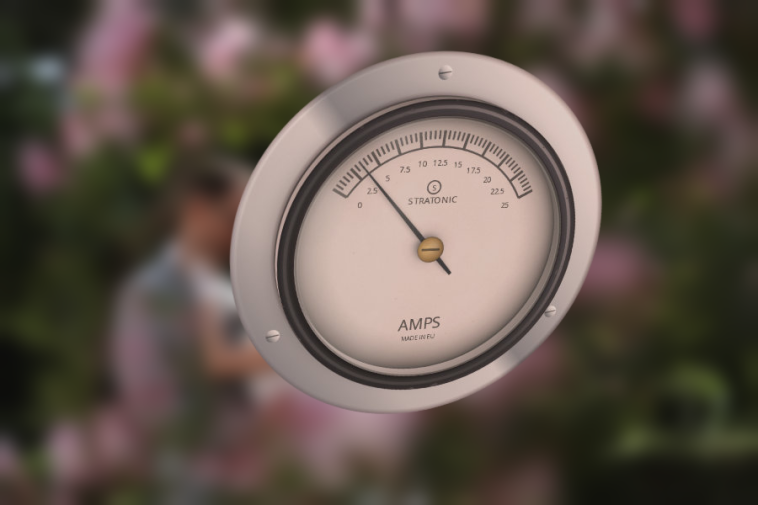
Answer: 3.5 A
